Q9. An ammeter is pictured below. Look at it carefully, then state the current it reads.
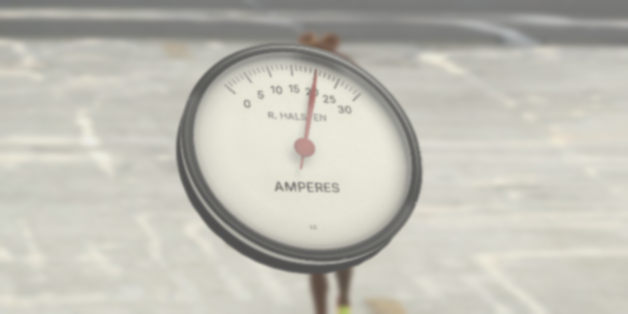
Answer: 20 A
